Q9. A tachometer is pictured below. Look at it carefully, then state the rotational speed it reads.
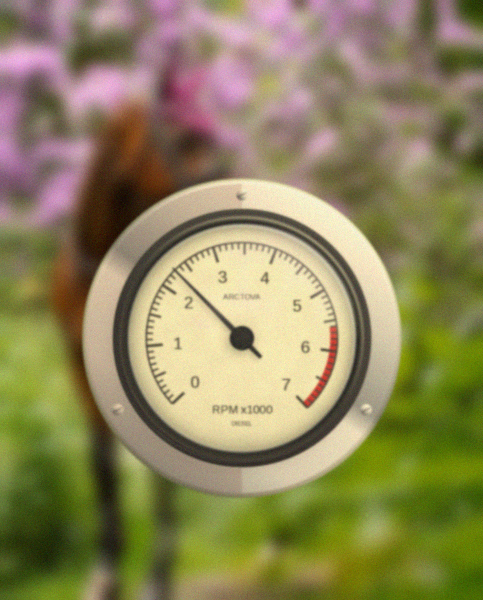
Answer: 2300 rpm
